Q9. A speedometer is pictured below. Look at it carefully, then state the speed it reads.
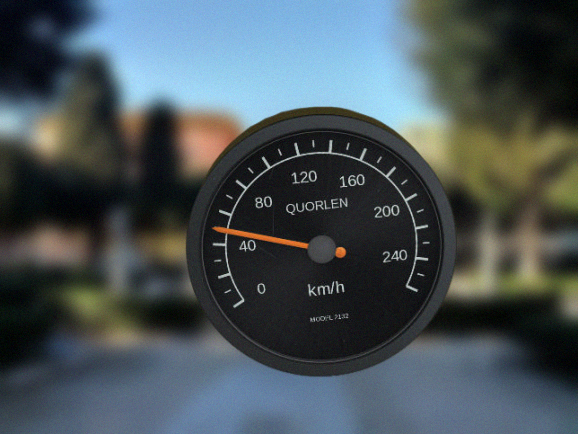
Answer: 50 km/h
